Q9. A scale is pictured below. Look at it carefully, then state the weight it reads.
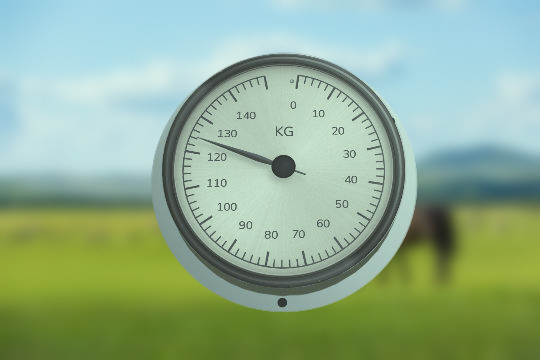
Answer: 124 kg
